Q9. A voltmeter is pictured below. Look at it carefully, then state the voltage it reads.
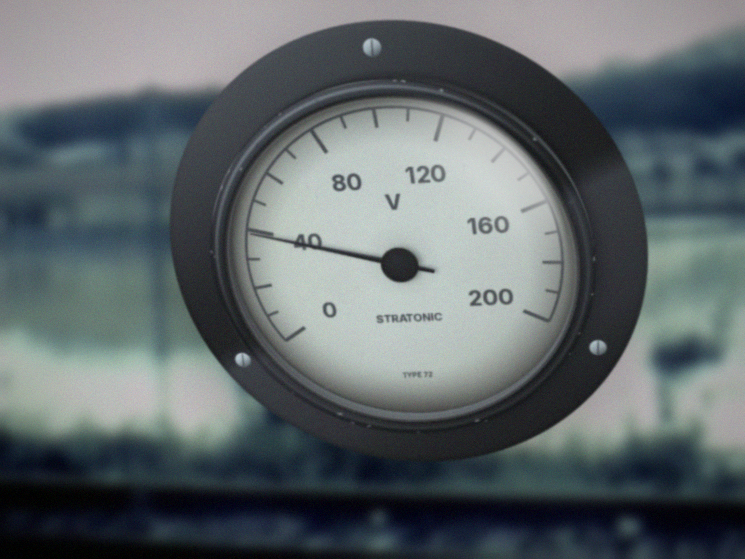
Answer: 40 V
